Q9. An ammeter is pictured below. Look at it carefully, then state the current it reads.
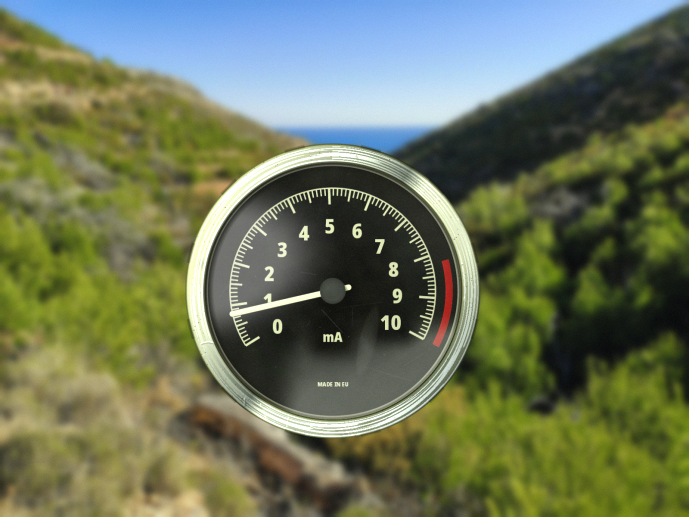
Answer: 0.8 mA
